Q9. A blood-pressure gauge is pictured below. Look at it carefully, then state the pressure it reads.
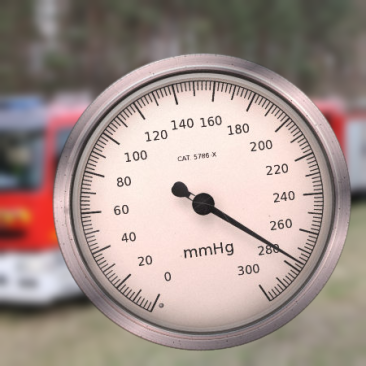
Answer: 276 mmHg
